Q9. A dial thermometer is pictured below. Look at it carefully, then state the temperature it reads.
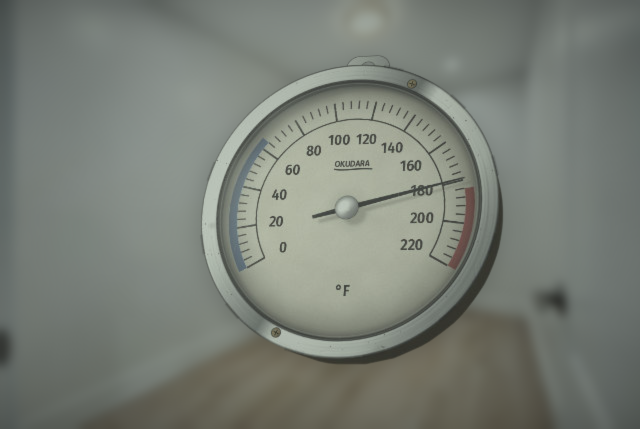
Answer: 180 °F
